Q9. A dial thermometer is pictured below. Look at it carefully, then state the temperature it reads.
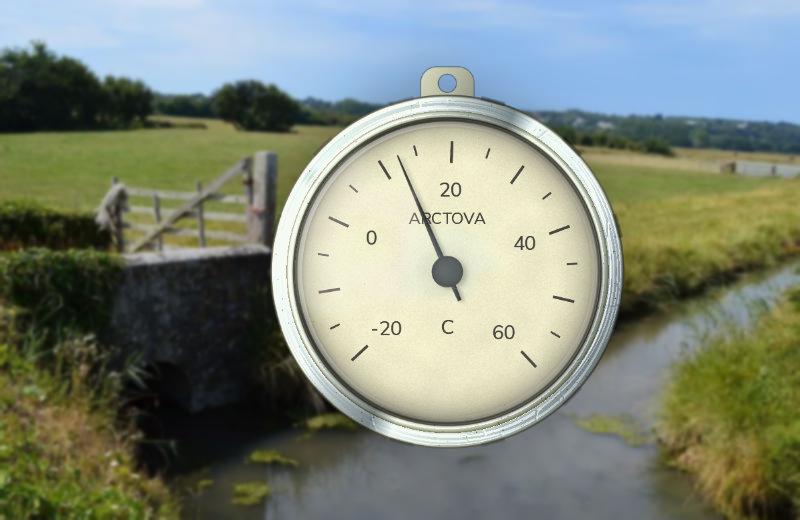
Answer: 12.5 °C
